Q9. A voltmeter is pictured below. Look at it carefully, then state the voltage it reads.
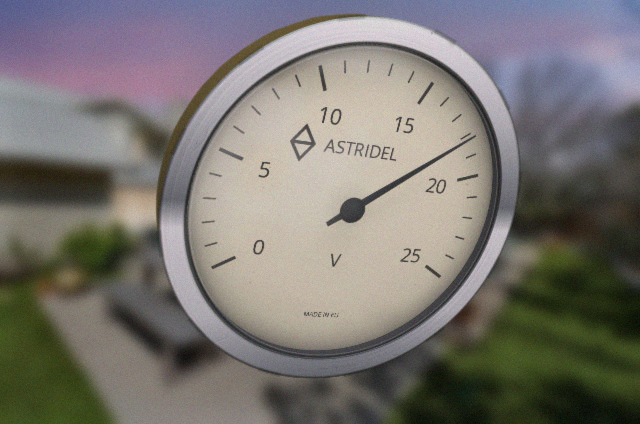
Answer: 18 V
